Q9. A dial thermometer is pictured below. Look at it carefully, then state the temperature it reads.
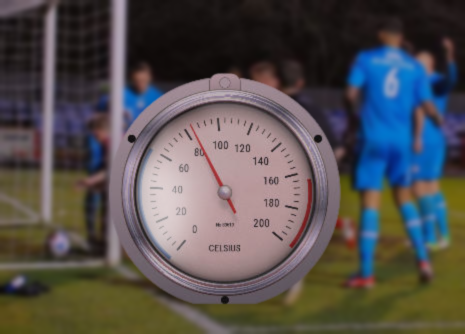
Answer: 84 °C
